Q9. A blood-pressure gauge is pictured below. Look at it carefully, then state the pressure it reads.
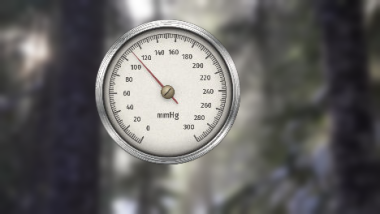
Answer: 110 mmHg
